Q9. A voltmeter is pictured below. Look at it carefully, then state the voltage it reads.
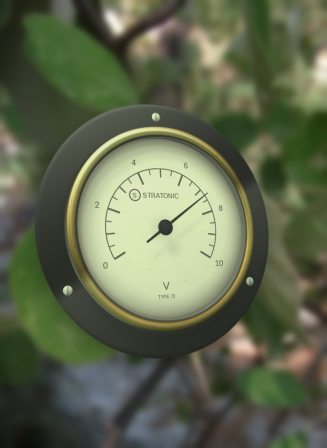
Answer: 7.25 V
